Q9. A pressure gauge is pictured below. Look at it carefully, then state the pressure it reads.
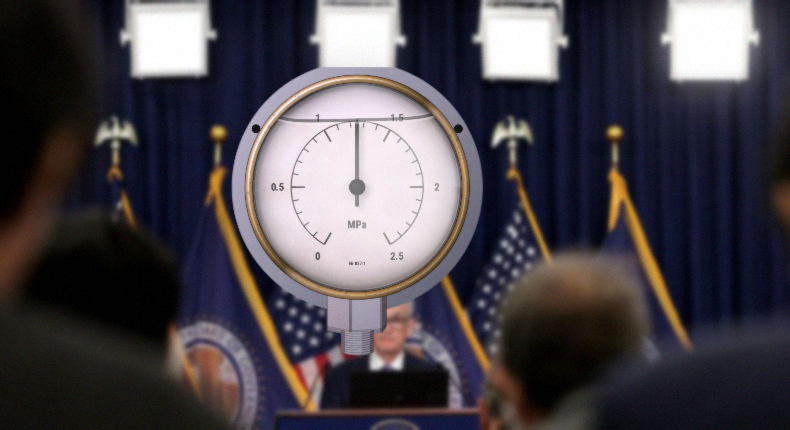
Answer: 1.25 MPa
